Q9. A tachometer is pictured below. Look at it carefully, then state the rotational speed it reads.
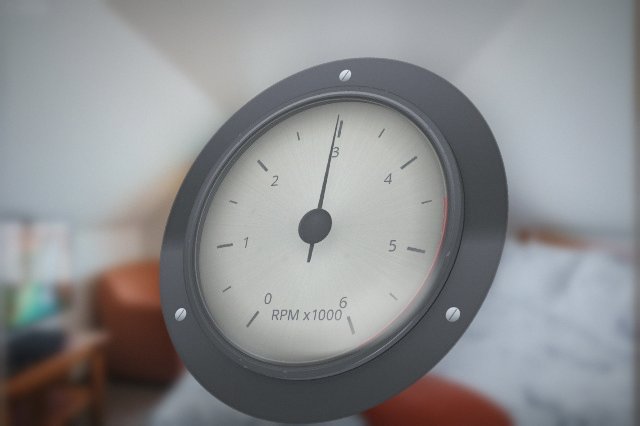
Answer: 3000 rpm
